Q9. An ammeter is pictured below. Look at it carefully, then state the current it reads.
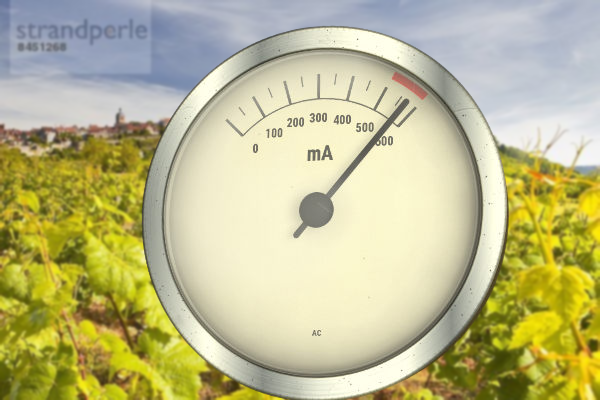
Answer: 575 mA
